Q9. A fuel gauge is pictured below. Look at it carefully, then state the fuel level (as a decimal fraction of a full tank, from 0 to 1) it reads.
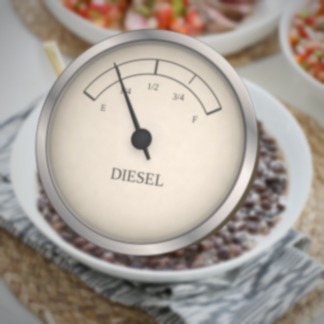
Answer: 0.25
